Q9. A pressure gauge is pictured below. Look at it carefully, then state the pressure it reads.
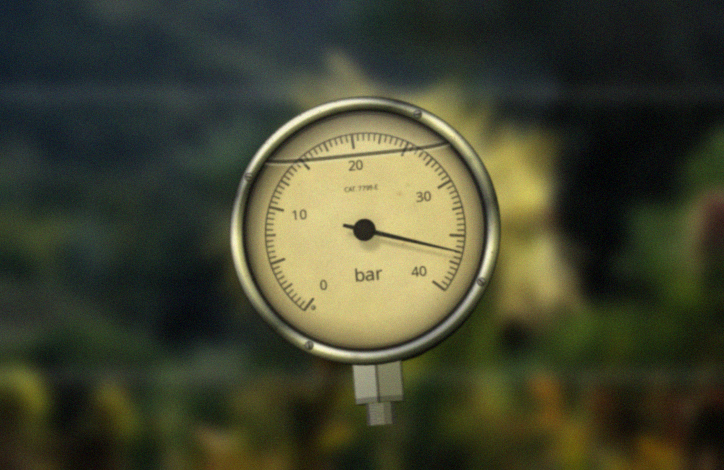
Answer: 36.5 bar
